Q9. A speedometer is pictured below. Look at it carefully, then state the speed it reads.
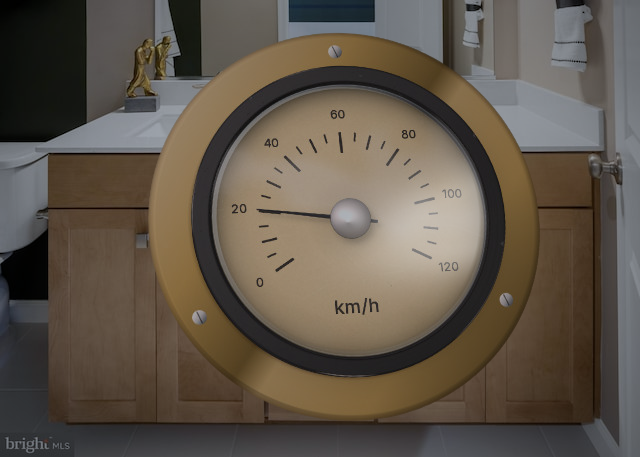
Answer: 20 km/h
